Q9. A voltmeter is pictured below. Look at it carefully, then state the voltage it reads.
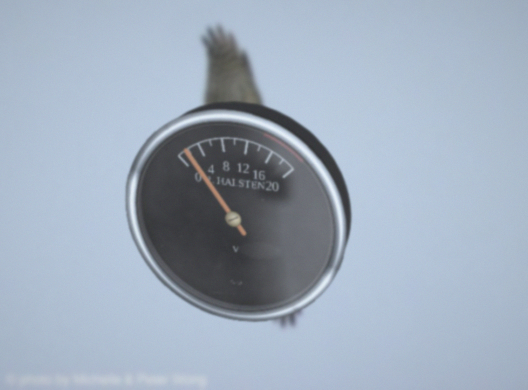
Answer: 2 V
